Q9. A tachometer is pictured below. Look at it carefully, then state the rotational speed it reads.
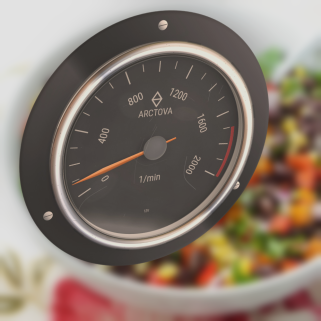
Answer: 100 rpm
